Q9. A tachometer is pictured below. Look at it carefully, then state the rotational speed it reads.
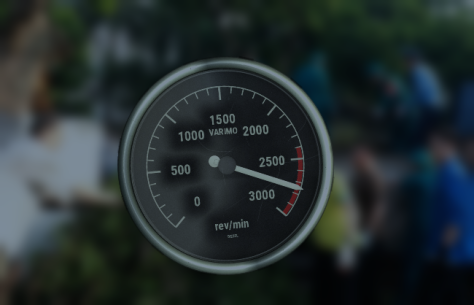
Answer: 2750 rpm
